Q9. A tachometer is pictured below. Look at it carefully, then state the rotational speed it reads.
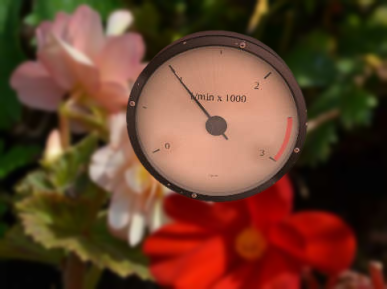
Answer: 1000 rpm
